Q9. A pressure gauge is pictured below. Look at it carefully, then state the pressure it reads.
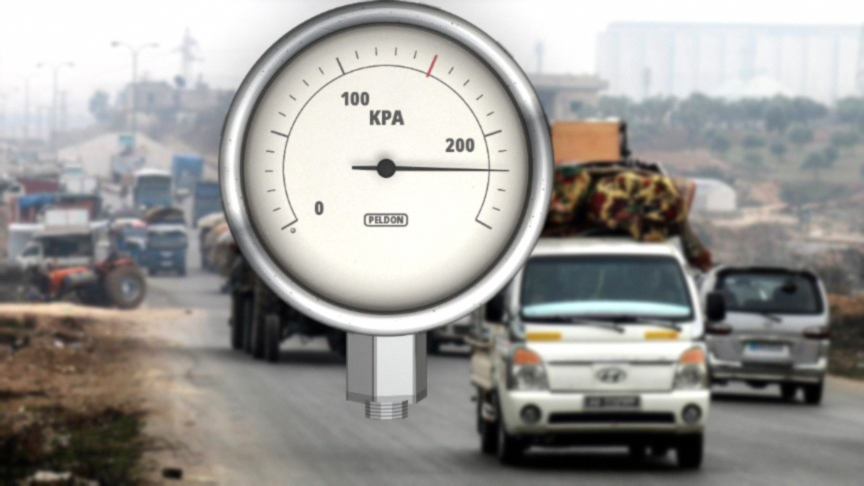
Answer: 220 kPa
